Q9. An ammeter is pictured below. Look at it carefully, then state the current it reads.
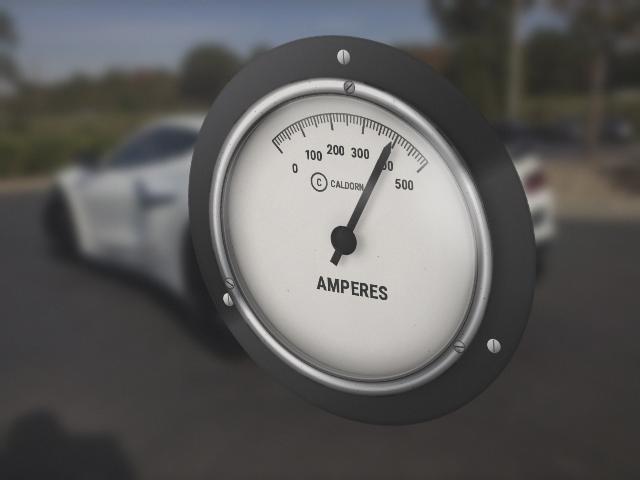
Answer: 400 A
